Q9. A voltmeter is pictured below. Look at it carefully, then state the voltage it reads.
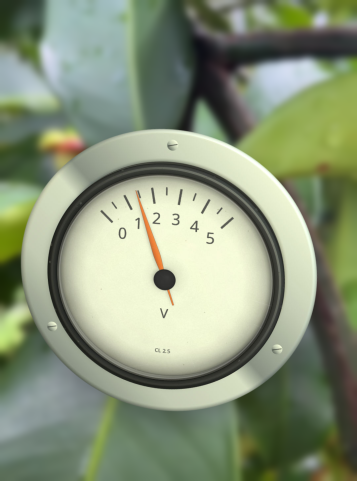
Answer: 1.5 V
